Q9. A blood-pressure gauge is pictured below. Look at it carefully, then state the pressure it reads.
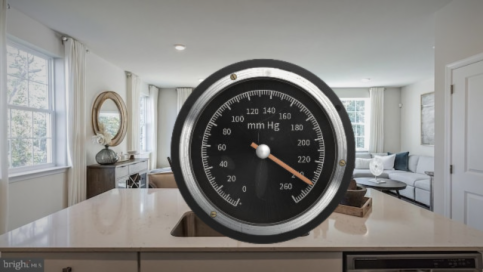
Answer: 240 mmHg
